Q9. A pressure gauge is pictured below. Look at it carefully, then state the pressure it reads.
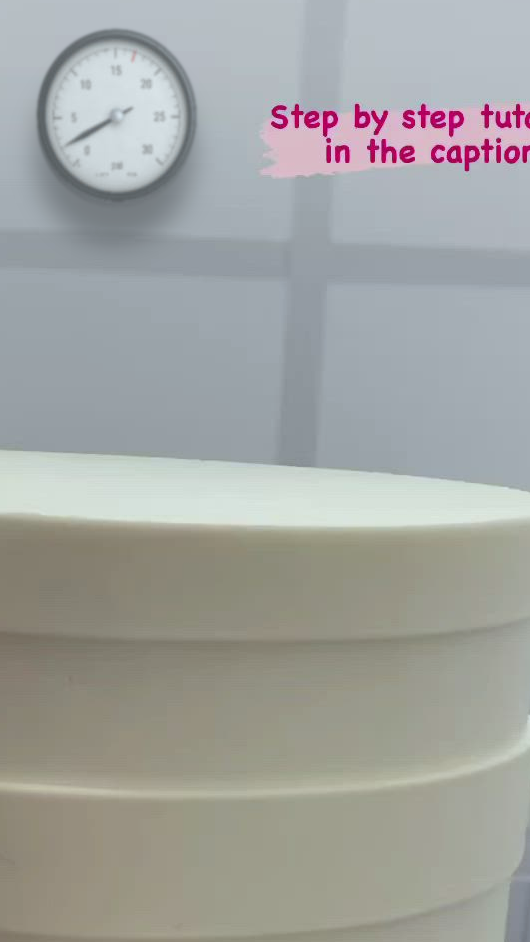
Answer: 2 psi
